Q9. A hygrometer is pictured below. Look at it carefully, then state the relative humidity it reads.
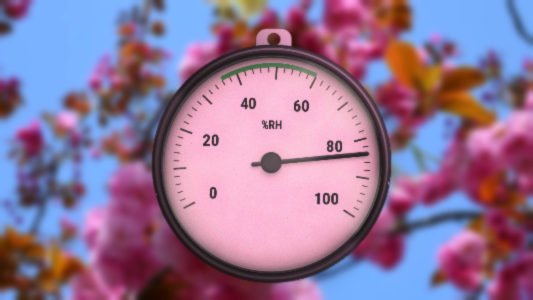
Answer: 84 %
